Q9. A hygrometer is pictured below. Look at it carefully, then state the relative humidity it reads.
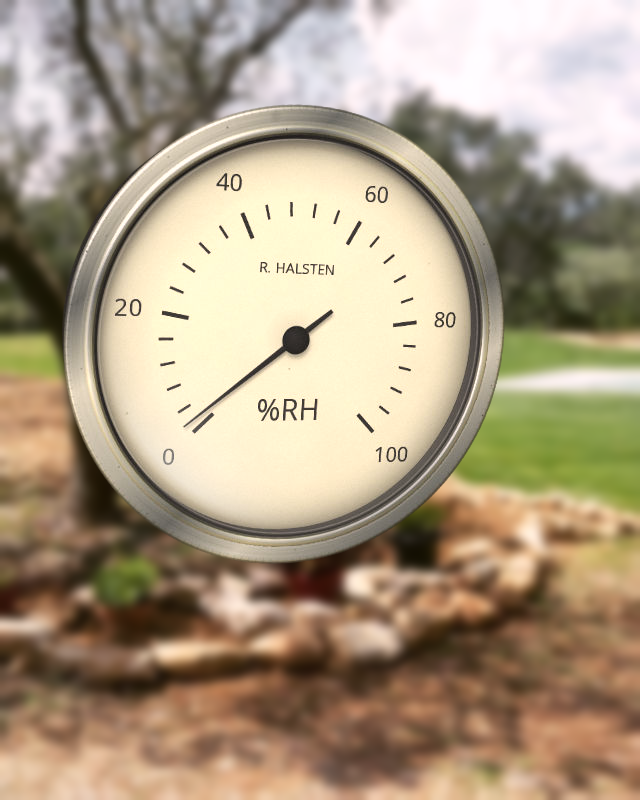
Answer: 2 %
